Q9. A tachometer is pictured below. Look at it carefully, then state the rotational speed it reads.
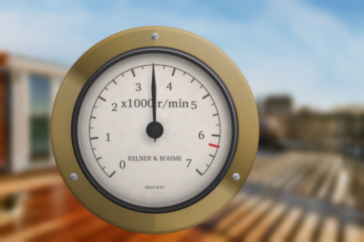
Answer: 3500 rpm
